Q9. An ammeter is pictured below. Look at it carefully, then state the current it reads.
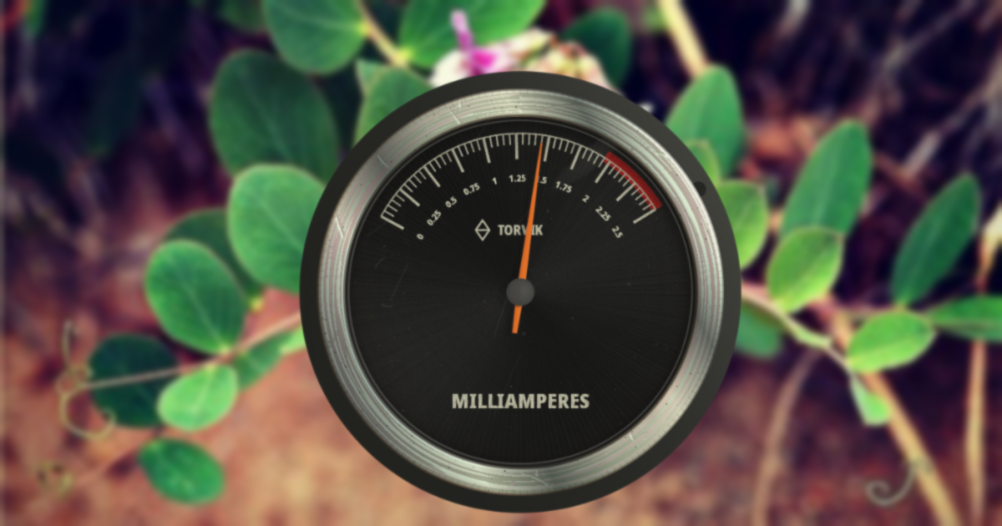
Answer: 1.45 mA
